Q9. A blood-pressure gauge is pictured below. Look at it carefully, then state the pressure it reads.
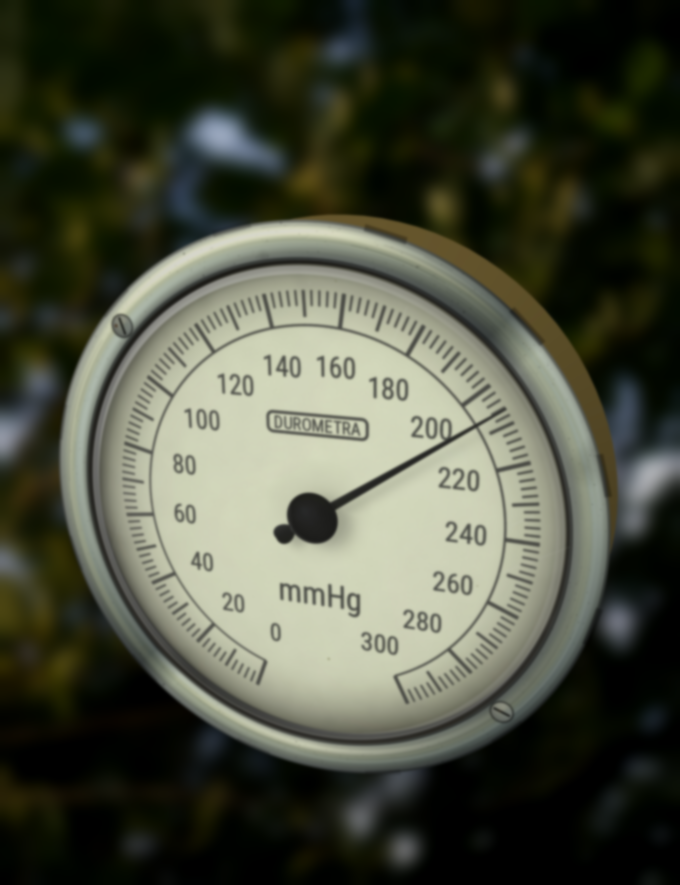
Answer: 206 mmHg
